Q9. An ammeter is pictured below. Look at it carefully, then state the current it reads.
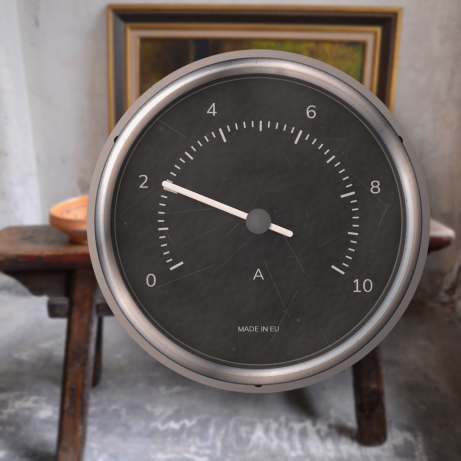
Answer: 2.1 A
